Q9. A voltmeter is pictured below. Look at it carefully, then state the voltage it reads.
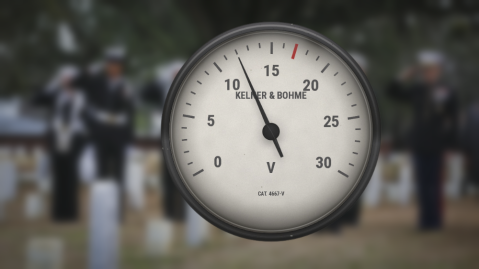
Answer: 12 V
